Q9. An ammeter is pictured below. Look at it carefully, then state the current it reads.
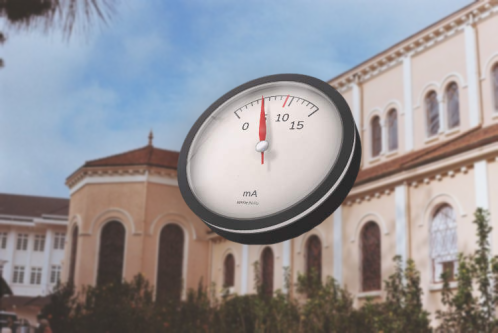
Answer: 5 mA
